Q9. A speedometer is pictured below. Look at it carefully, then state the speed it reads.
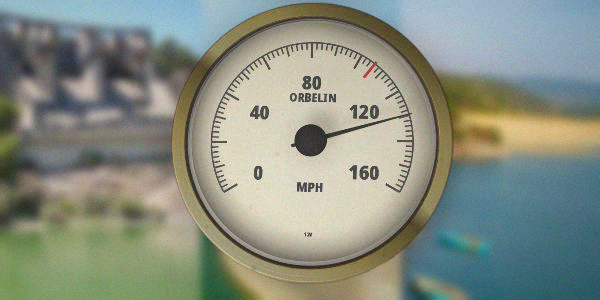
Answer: 130 mph
